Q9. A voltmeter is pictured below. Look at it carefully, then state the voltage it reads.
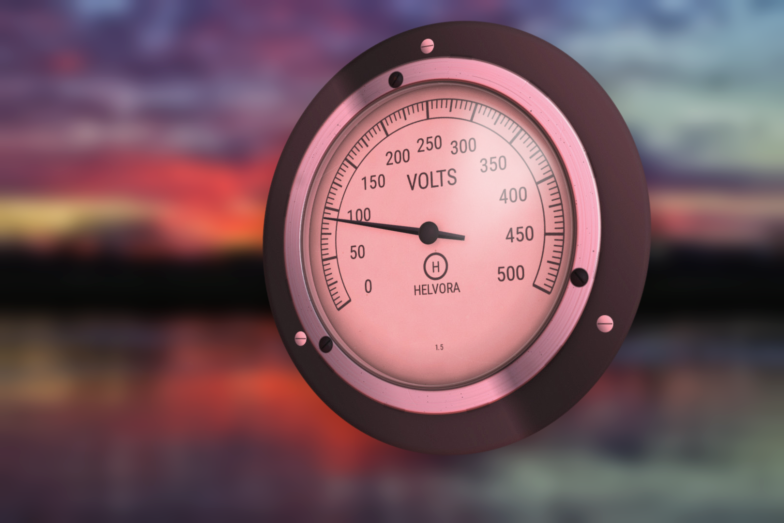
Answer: 90 V
